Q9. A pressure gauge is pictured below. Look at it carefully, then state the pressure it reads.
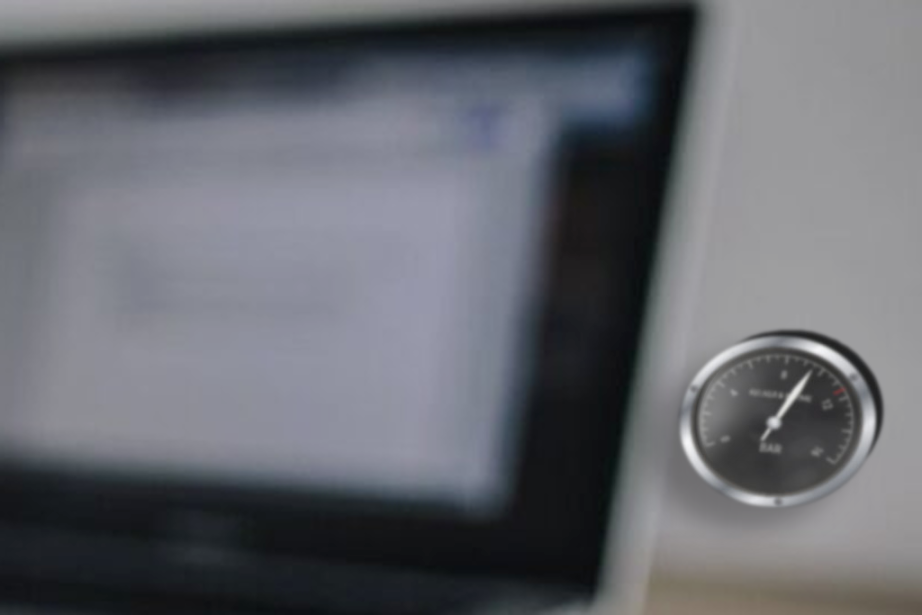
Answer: 9.5 bar
